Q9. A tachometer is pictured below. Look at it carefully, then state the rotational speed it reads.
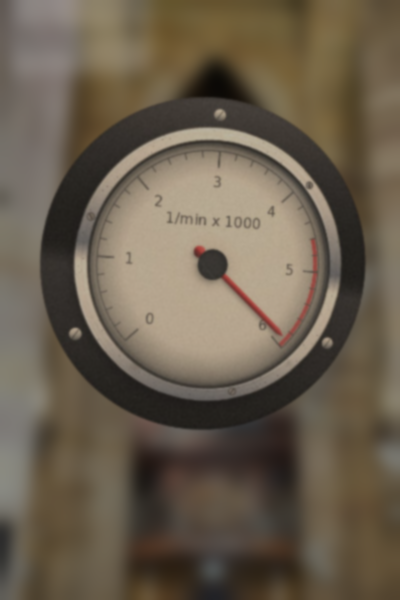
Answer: 5900 rpm
